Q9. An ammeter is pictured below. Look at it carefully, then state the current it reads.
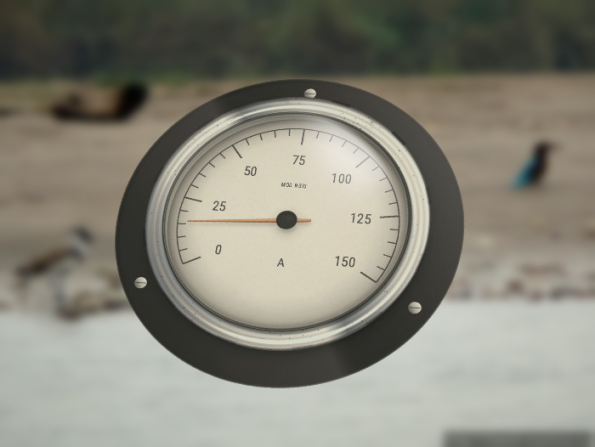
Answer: 15 A
